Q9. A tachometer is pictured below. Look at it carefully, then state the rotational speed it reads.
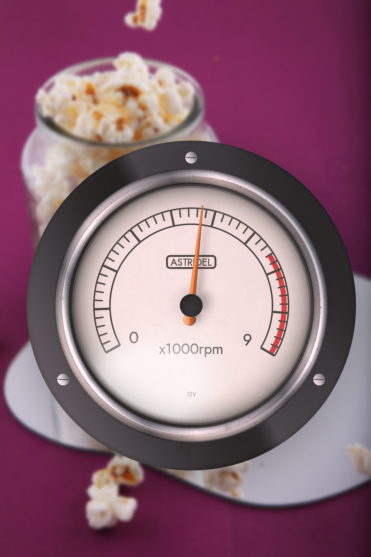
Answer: 4700 rpm
